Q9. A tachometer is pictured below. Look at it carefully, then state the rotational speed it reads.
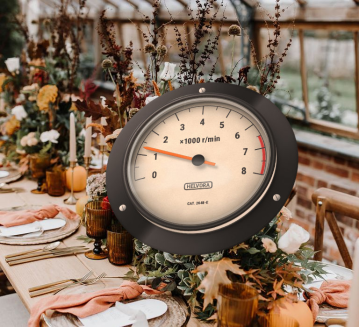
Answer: 1250 rpm
